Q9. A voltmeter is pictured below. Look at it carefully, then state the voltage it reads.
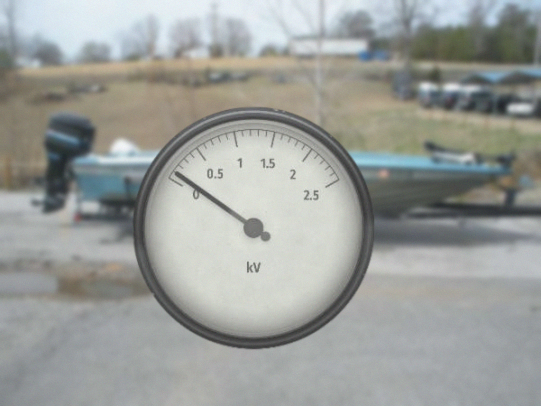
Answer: 0.1 kV
